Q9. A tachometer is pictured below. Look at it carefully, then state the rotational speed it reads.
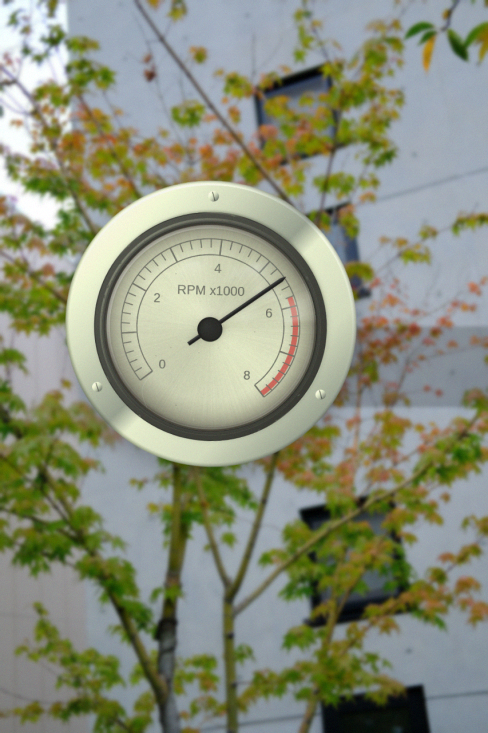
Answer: 5400 rpm
